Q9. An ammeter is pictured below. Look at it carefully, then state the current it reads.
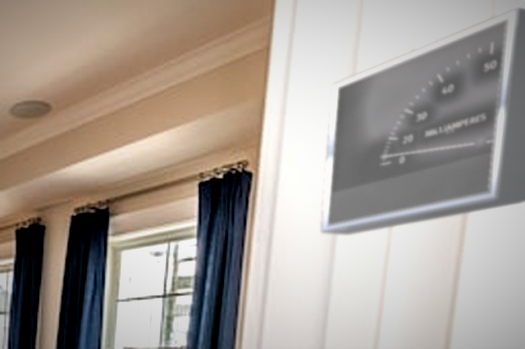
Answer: 10 mA
